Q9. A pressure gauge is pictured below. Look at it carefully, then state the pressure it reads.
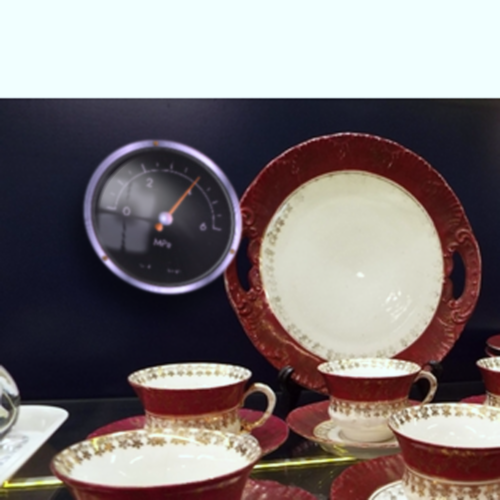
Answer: 4 MPa
